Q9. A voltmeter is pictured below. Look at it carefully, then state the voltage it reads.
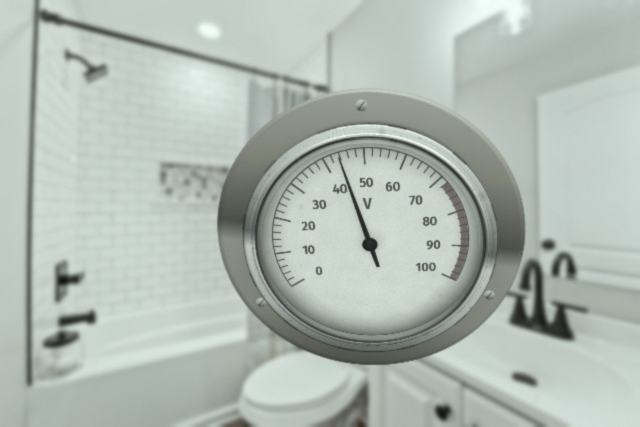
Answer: 44 V
